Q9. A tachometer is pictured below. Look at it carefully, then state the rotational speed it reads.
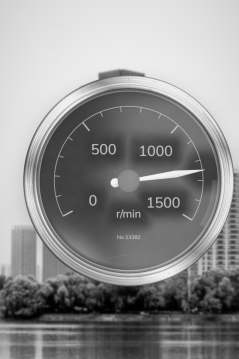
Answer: 1250 rpm
